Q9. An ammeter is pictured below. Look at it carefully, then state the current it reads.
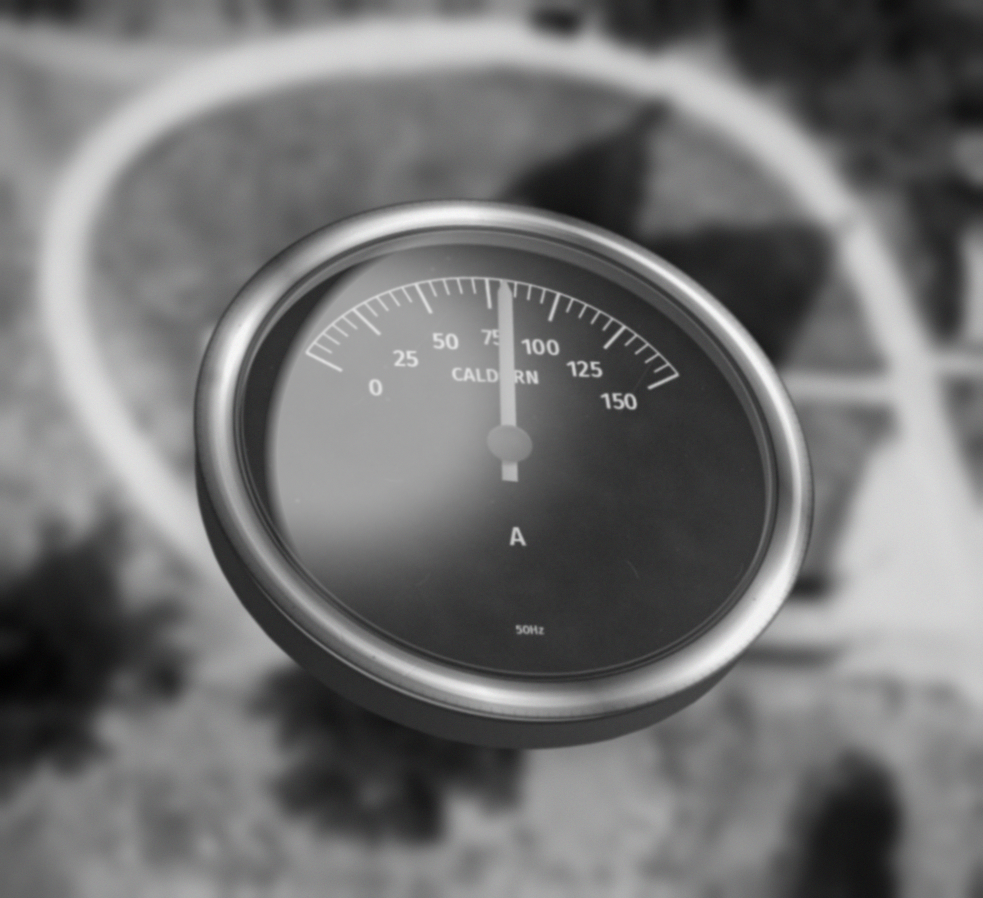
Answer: 80 A
